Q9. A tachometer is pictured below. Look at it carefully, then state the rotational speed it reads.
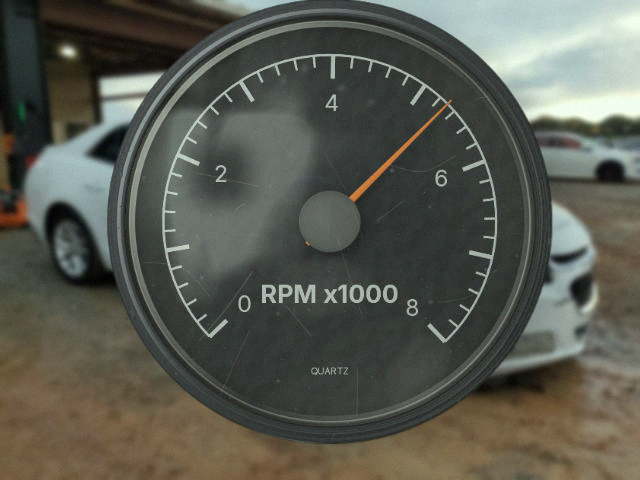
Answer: 5300 rpm
